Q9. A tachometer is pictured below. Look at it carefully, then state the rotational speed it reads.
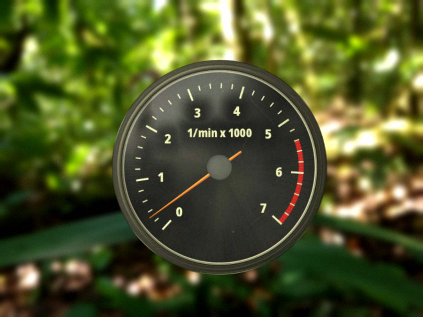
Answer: 300 rpm
